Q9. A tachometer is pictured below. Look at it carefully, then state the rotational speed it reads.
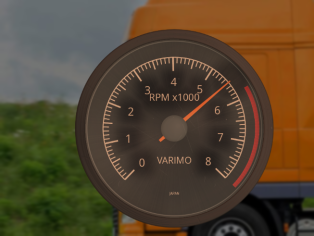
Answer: 5500 rpm
